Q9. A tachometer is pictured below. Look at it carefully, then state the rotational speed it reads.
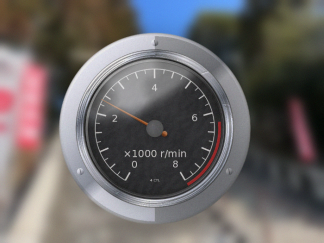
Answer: 2375 rpm
